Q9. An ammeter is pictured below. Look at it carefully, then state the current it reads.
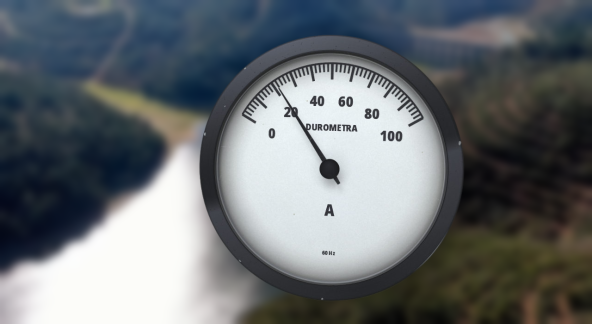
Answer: 22 A
